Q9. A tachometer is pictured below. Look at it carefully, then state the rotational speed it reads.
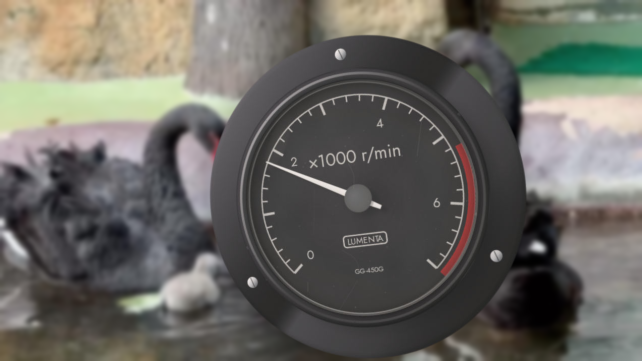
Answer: 1800 rpm
